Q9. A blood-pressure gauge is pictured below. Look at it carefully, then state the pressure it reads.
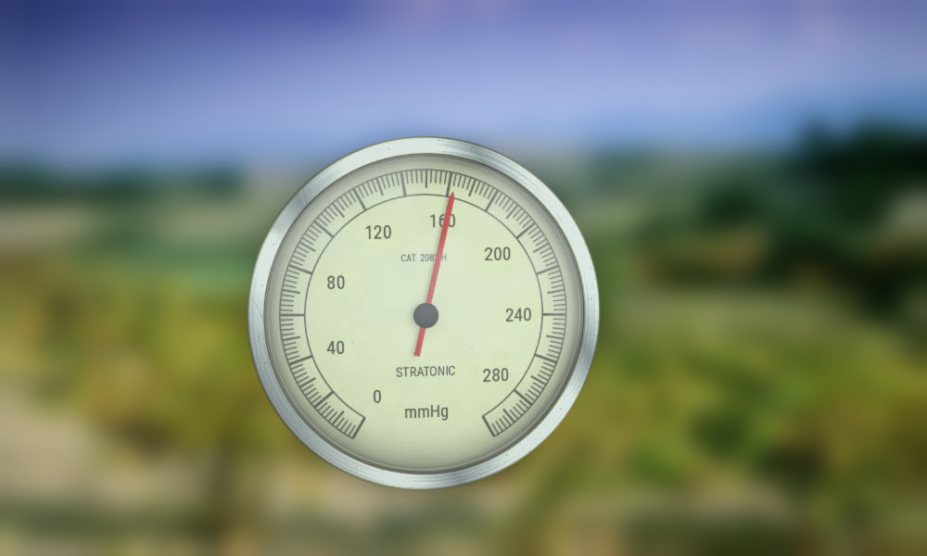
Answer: 162 mmHg
